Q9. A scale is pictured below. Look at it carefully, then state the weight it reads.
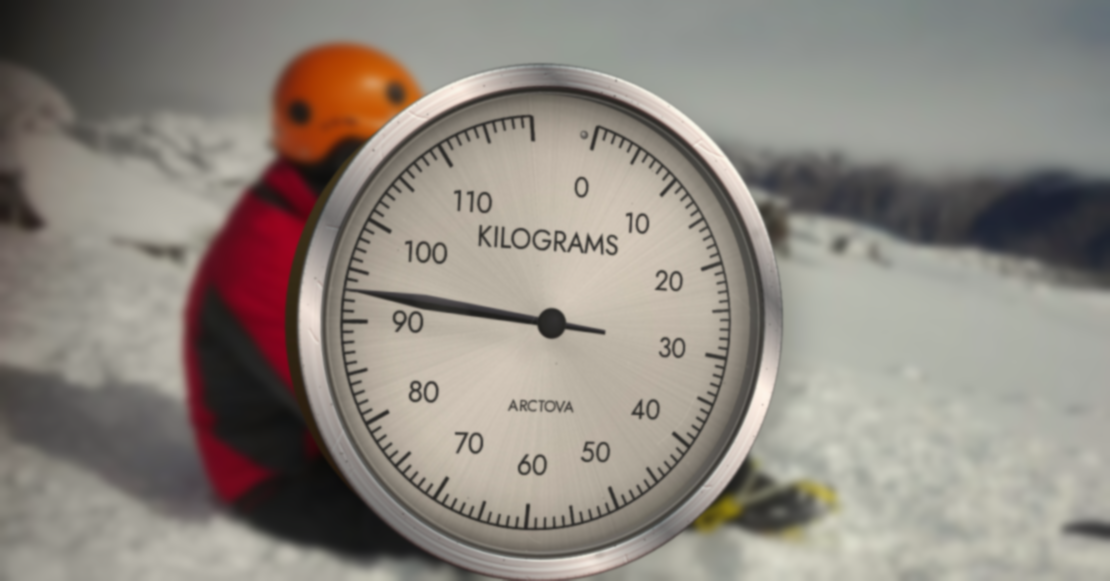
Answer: 93 kg
